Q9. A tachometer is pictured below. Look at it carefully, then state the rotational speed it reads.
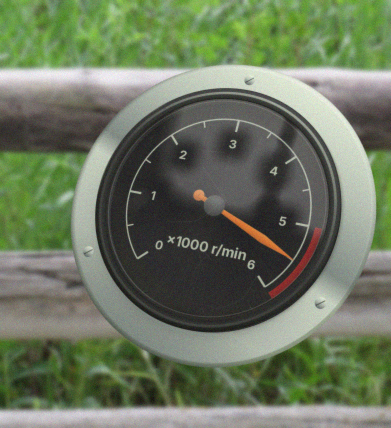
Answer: 5500 rpm
